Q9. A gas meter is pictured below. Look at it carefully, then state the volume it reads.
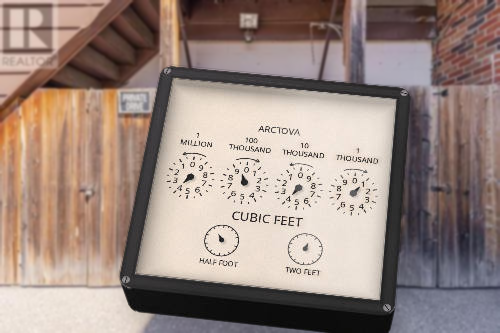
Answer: 394100 ft³
